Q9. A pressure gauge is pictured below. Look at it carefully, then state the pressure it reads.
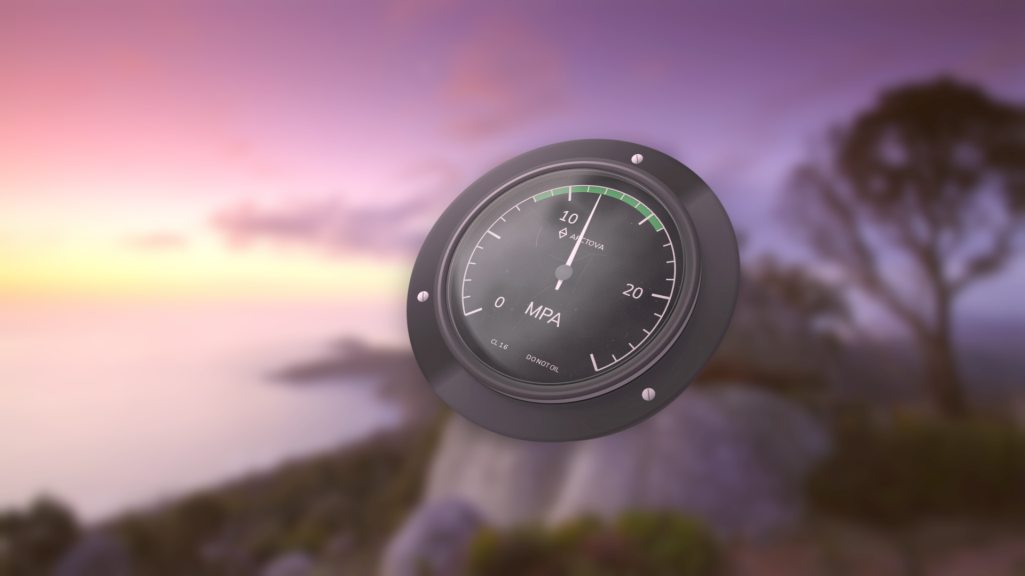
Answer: 12 MPa
